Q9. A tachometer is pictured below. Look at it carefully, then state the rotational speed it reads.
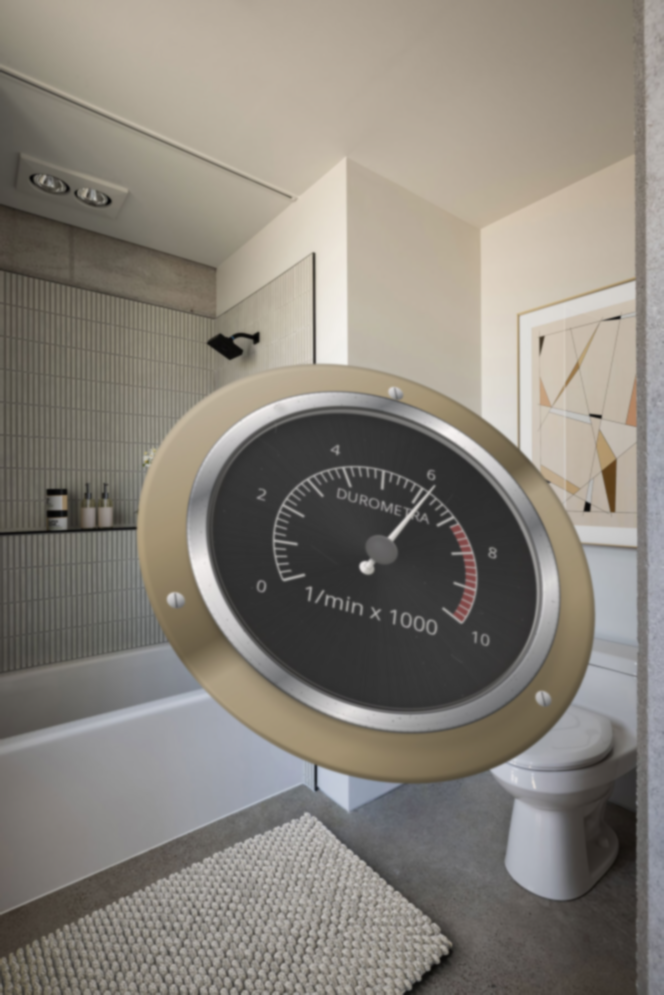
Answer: 6200 rpm
